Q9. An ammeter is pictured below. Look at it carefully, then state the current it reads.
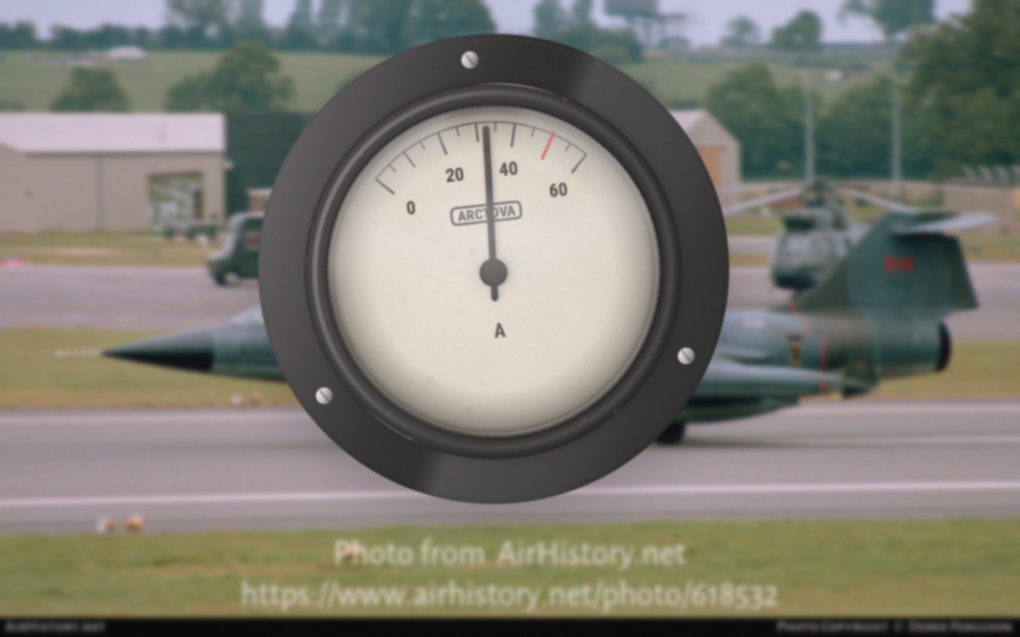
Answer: 32.5 A
